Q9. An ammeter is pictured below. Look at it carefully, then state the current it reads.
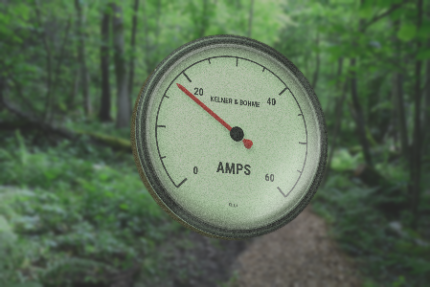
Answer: 17.5 A
